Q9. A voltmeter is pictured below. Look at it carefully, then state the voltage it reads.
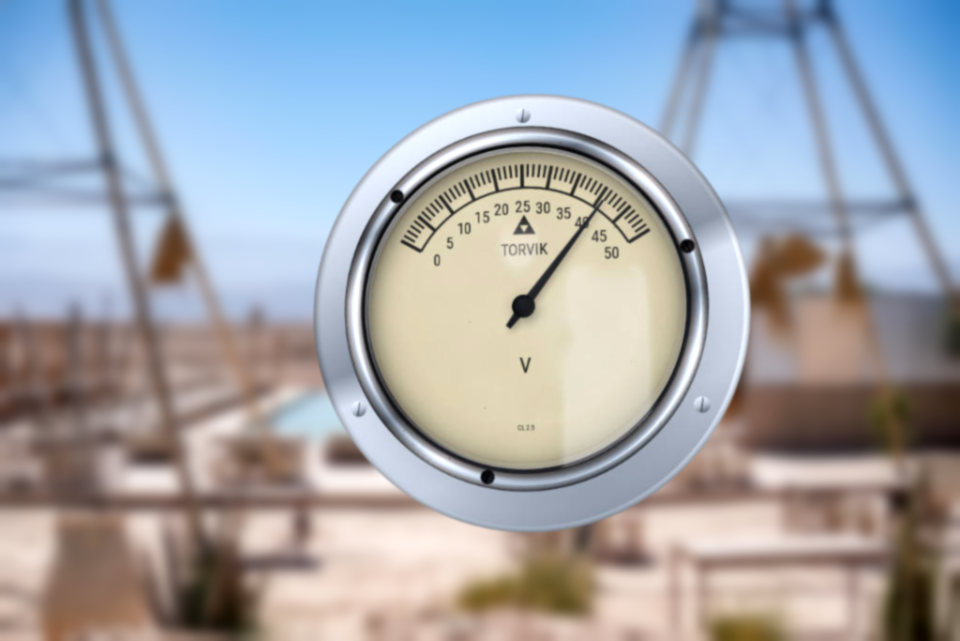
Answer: 41 V
